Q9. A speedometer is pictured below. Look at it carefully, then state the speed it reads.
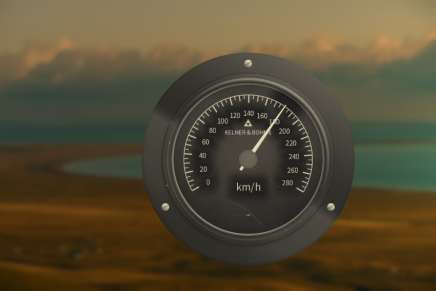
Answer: 180 km/h
